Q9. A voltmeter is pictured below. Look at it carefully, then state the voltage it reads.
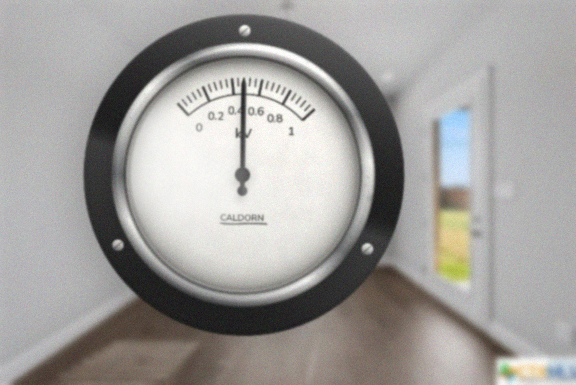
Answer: 0.48 kV
